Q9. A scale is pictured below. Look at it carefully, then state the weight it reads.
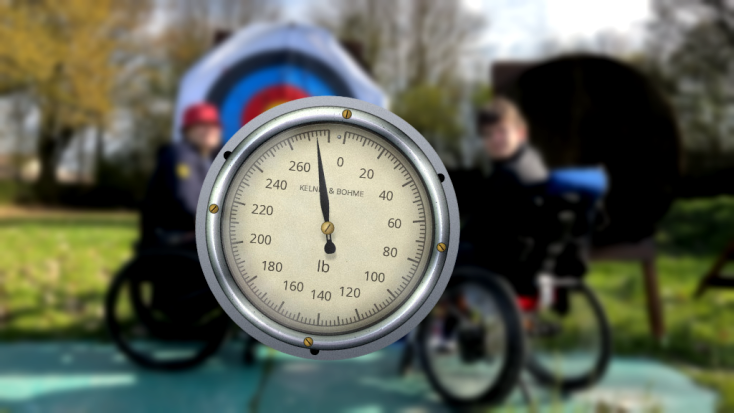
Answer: 274 lb
